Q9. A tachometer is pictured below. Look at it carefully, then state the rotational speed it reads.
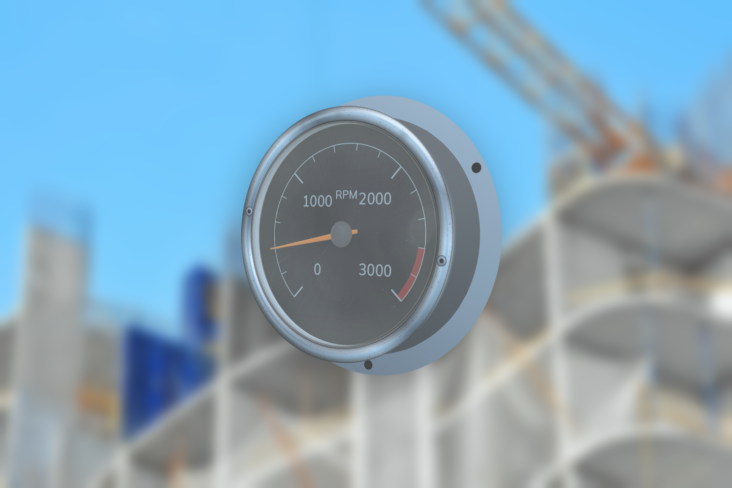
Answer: 400 rpm
